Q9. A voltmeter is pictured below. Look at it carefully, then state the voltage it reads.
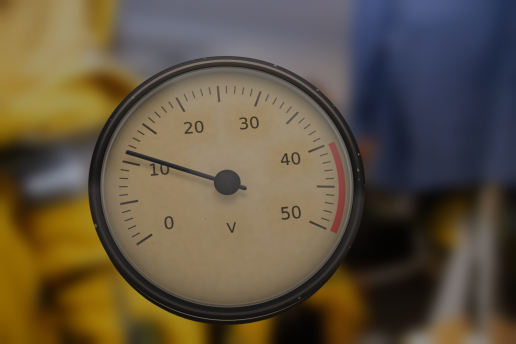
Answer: 11 V
